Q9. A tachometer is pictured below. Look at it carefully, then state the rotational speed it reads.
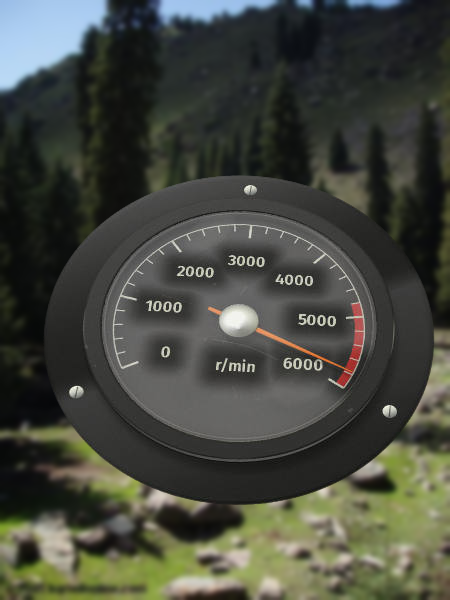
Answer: 5800 rpm
